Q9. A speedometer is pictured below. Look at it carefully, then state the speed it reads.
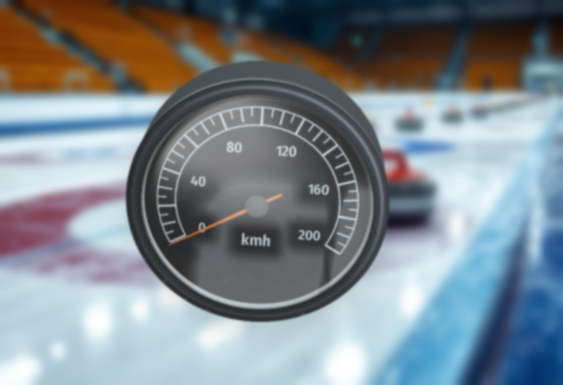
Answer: 0 km/h
